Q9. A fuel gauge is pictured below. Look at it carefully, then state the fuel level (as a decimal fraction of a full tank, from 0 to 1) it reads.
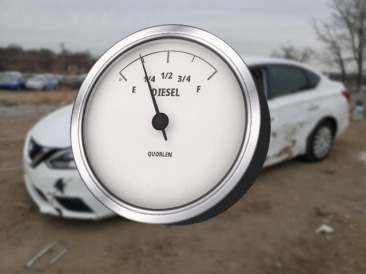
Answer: 0.25
